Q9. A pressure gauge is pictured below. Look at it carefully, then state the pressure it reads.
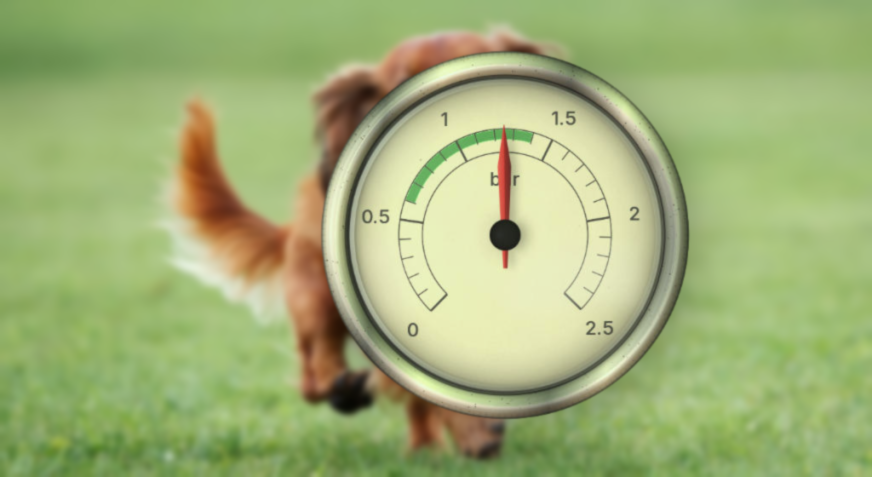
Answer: 1.25 bar
